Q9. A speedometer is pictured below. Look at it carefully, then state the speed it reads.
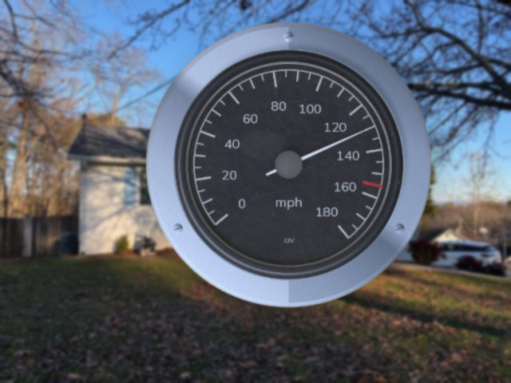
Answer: 130 mph
